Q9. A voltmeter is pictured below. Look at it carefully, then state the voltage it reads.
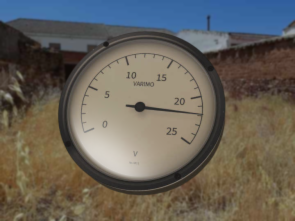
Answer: 22 V
